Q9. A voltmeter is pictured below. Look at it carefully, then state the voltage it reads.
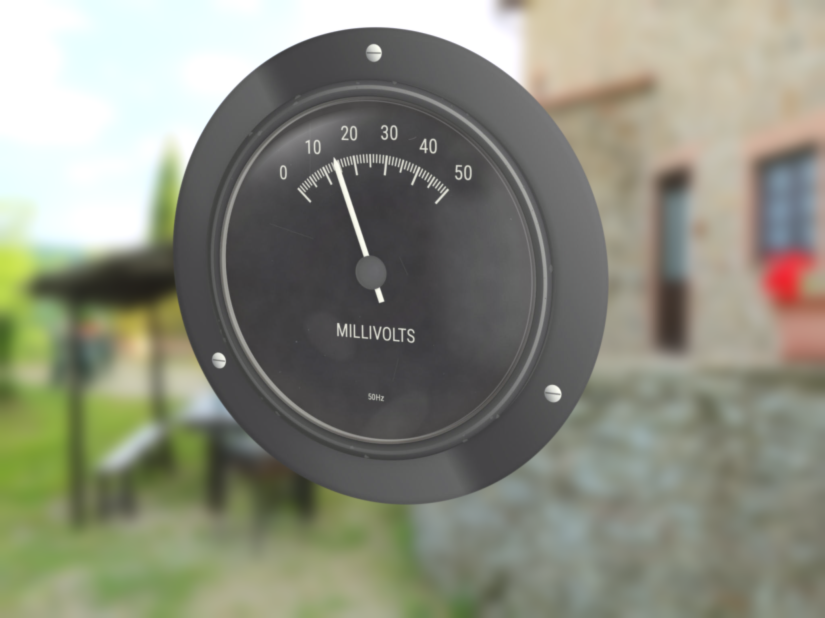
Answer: 15 mV
